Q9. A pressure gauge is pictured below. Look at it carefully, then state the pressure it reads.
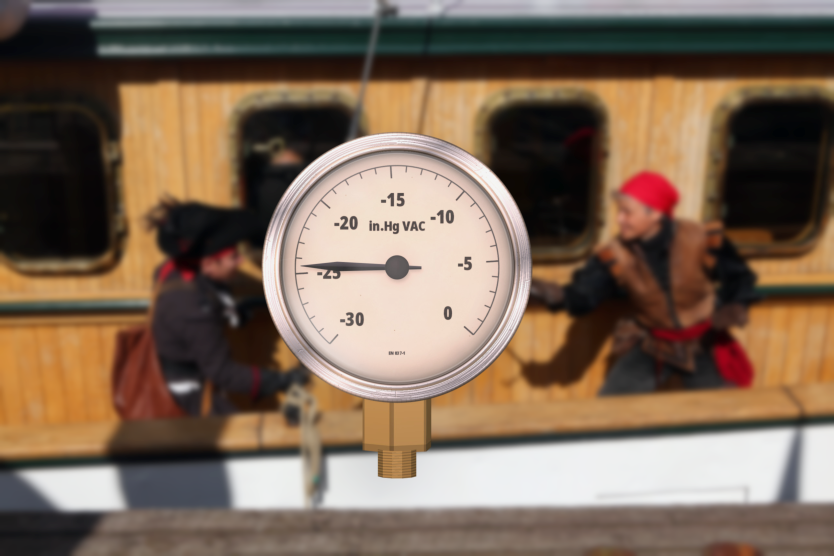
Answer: -24.5 inHg
